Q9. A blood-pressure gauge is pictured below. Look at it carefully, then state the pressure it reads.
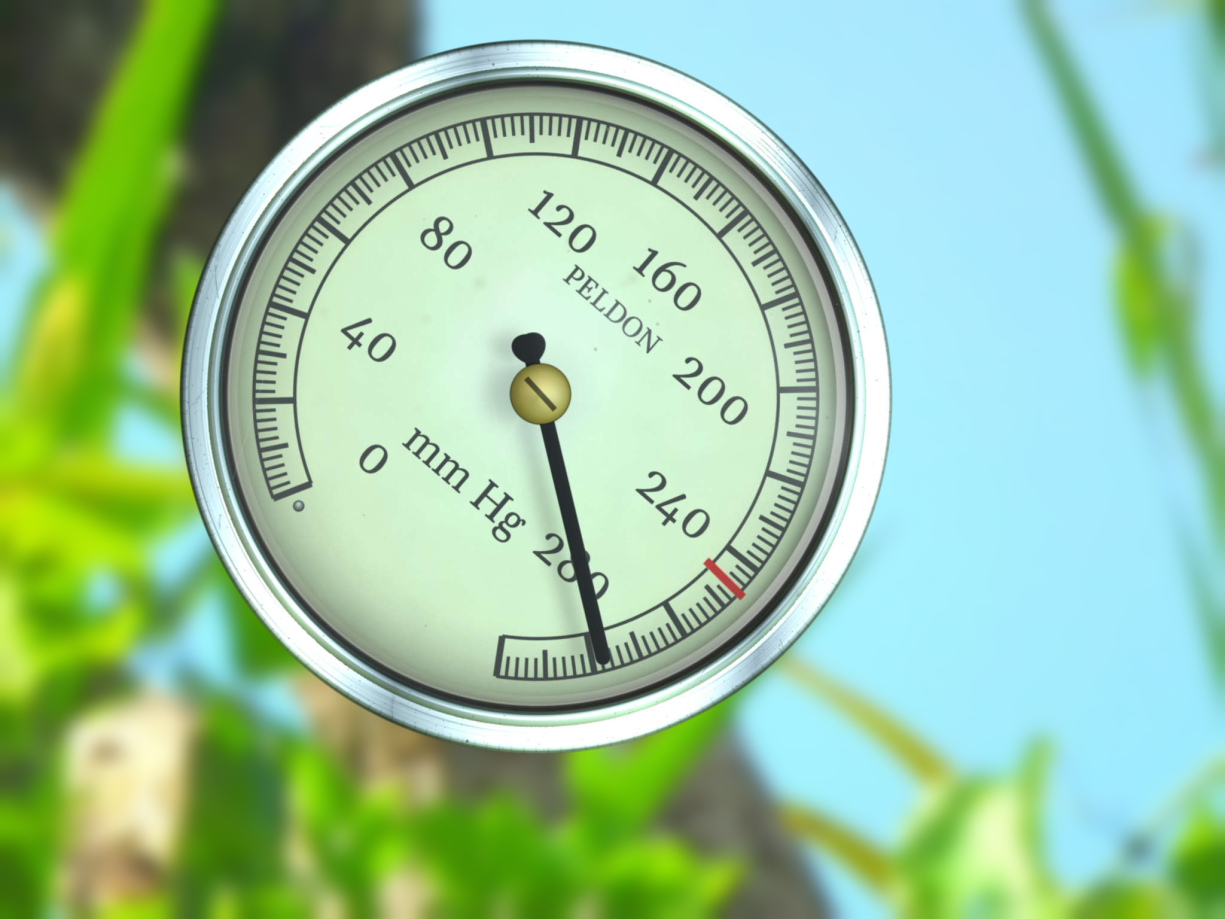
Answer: 278 mmHg
